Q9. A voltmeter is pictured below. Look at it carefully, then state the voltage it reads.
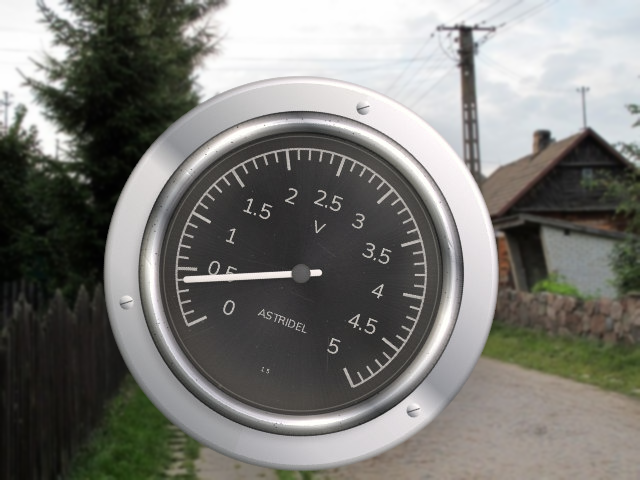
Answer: 0.4 V
